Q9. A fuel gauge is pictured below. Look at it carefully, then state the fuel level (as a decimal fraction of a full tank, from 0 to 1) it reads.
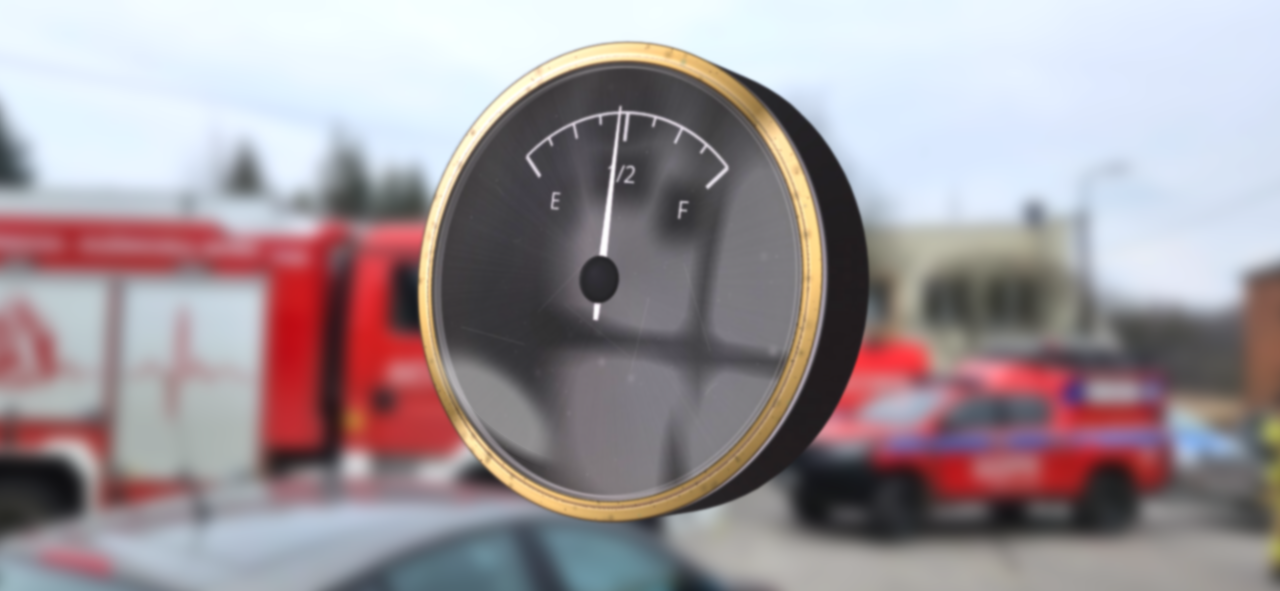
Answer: 0.5
